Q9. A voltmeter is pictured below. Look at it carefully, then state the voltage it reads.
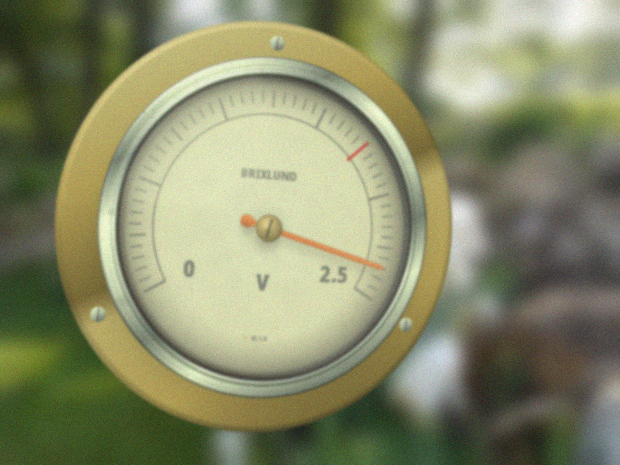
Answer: 2.35 V
